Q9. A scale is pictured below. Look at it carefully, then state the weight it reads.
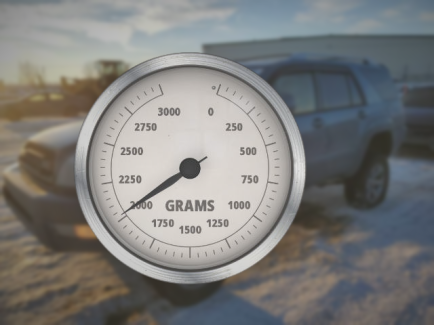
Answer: 2025 g
